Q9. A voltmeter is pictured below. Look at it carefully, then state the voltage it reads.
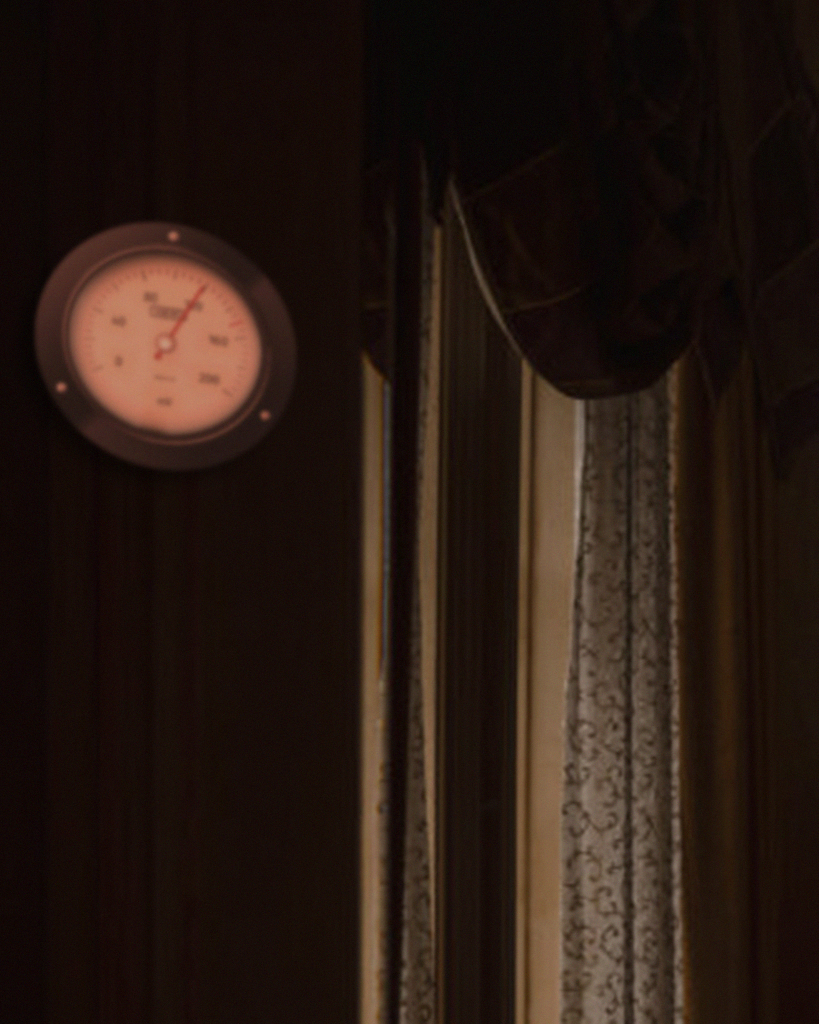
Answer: 120 mV
